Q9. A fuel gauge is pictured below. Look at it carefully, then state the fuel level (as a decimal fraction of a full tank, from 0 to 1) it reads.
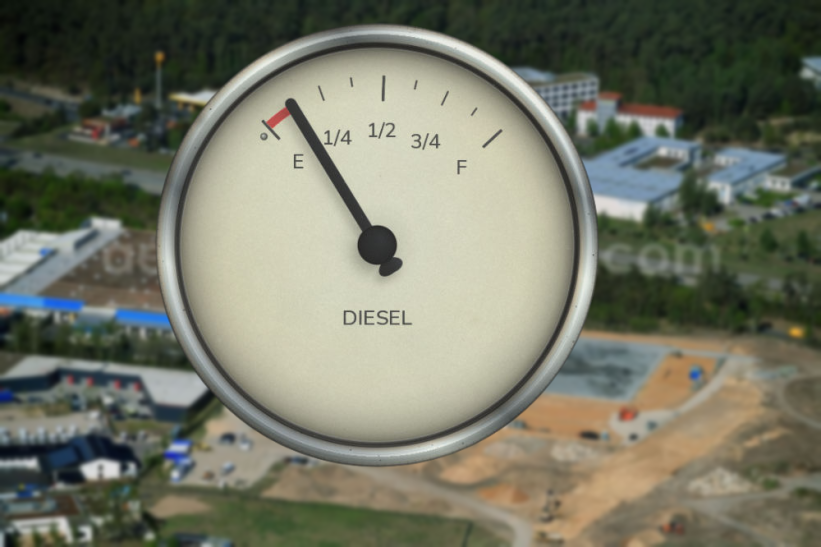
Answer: 0.125
